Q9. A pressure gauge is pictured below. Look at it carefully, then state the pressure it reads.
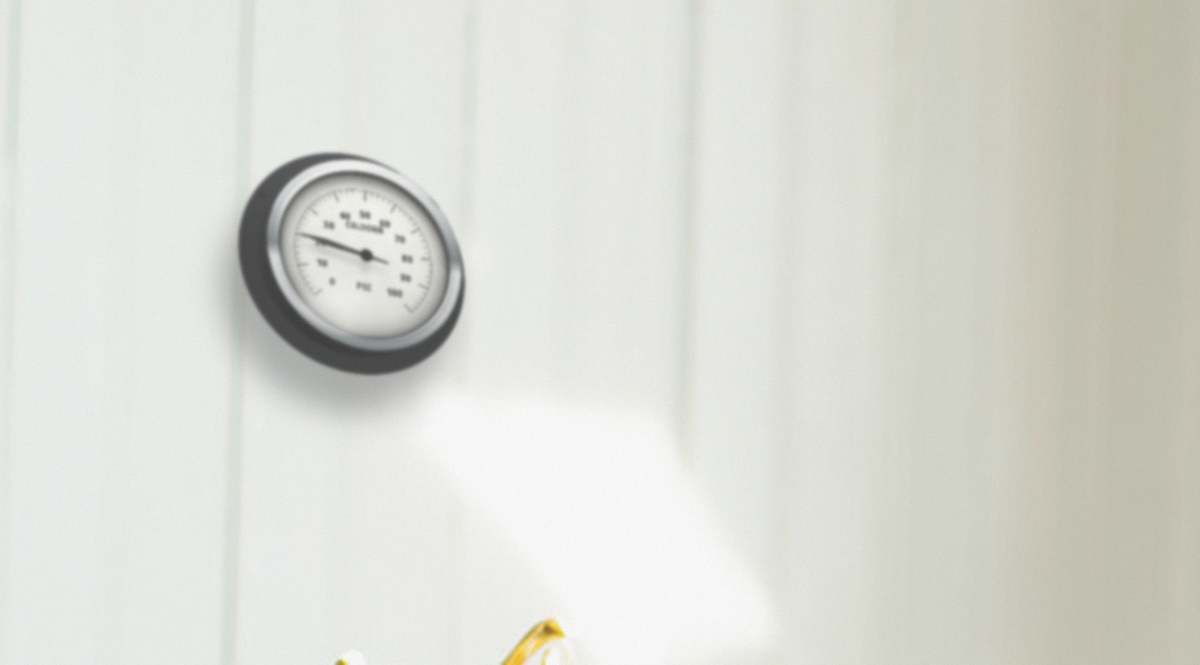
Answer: 20 psi
